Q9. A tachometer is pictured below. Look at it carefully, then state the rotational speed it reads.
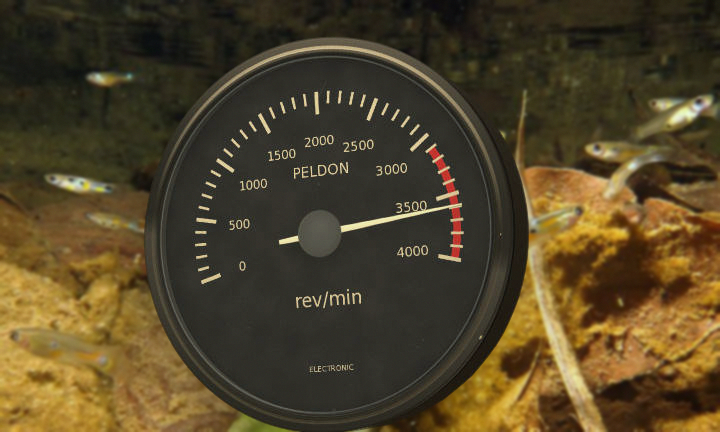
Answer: 3600 rpm
